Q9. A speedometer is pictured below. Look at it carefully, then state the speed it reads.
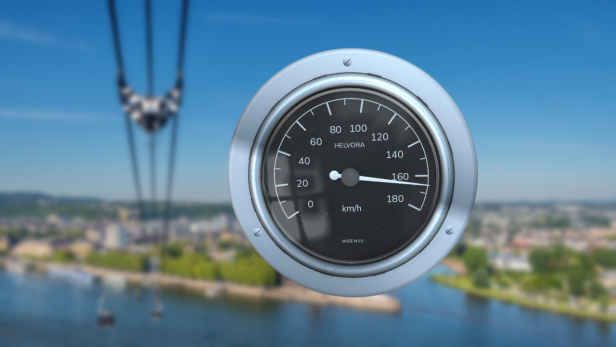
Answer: 165 km/h
